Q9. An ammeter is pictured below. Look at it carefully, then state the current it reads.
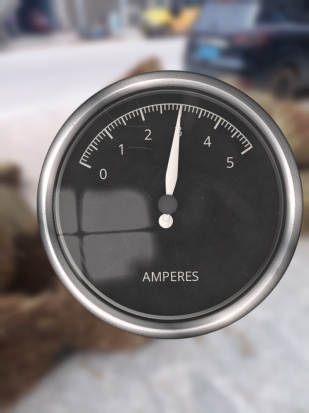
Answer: 3 A
